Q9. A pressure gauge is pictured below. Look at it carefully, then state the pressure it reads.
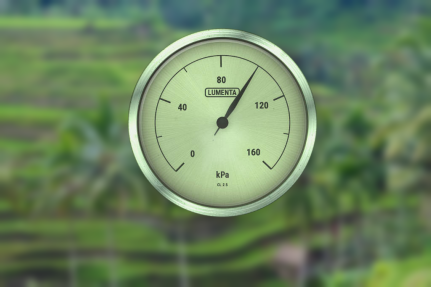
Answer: 100 kPa
